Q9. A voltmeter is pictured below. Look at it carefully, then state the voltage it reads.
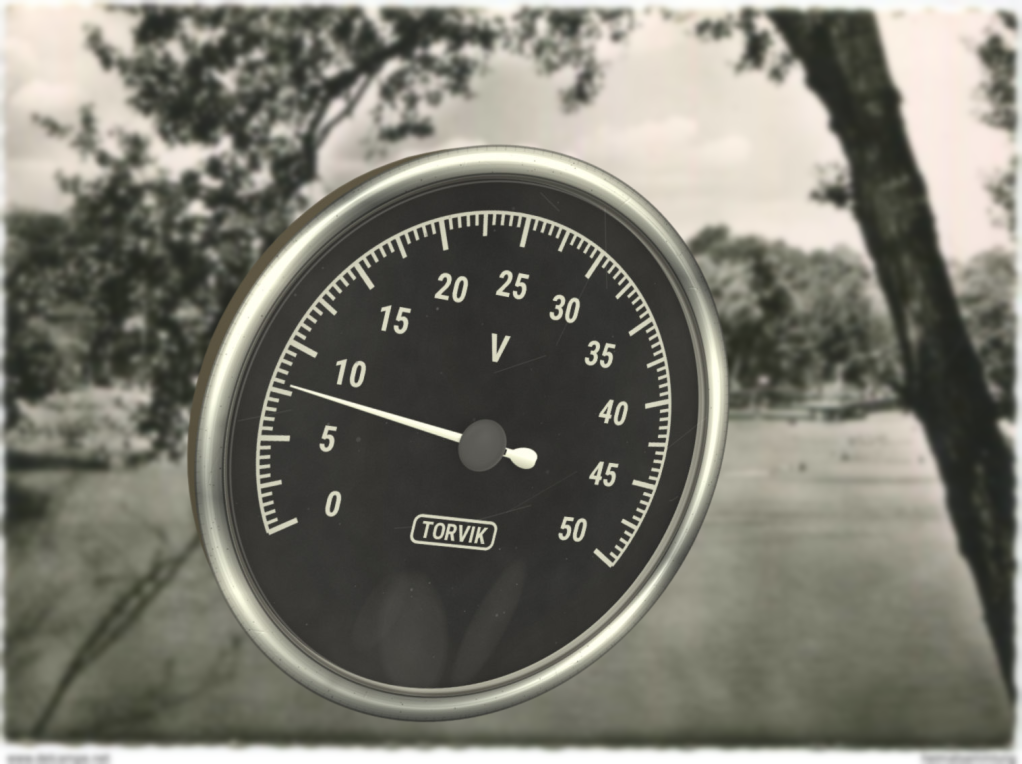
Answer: 8 V
